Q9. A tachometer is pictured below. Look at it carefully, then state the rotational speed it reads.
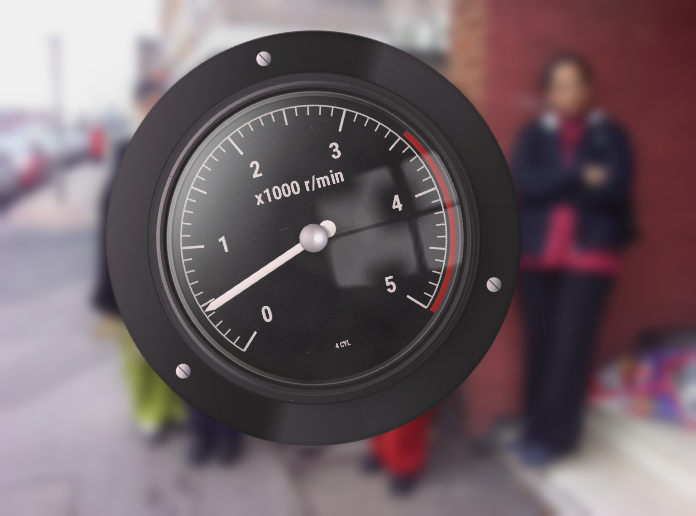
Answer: 450 rpm
